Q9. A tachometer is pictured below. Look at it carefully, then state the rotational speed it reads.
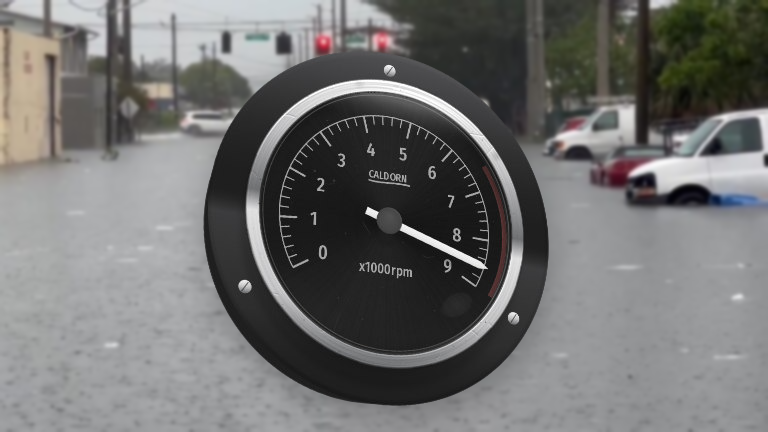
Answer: 8600 rpm
